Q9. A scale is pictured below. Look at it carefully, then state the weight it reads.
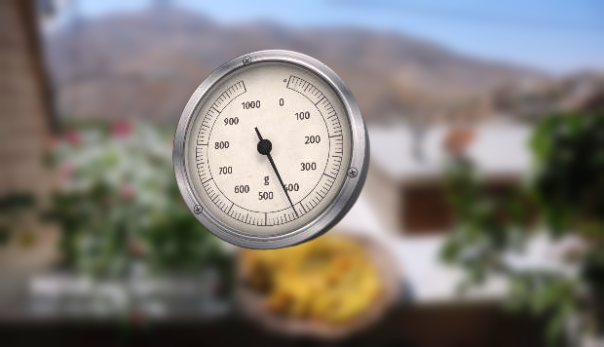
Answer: 420 g
